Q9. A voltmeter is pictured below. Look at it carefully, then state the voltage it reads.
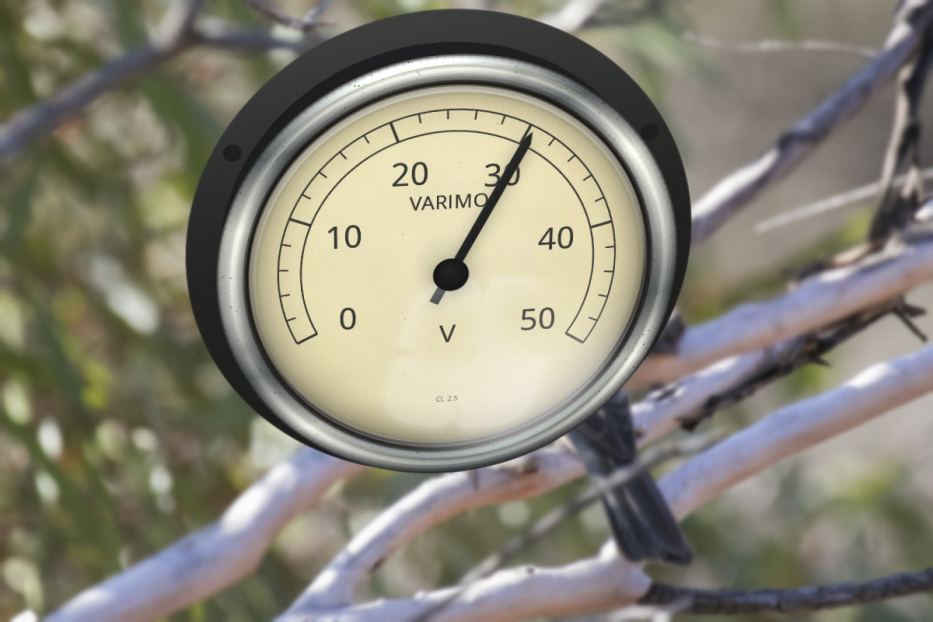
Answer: 30 V
